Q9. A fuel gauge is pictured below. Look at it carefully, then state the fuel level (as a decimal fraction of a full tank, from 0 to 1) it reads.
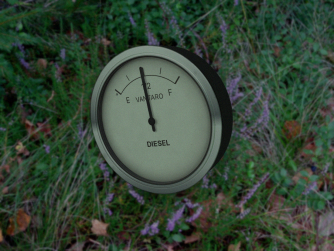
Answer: 0.5
